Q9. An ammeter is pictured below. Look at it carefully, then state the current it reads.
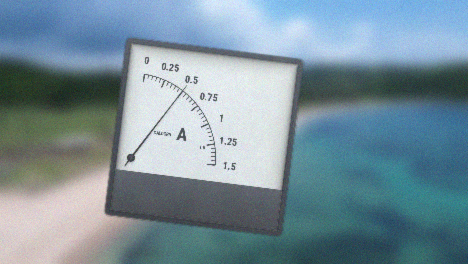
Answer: 0.5 A
